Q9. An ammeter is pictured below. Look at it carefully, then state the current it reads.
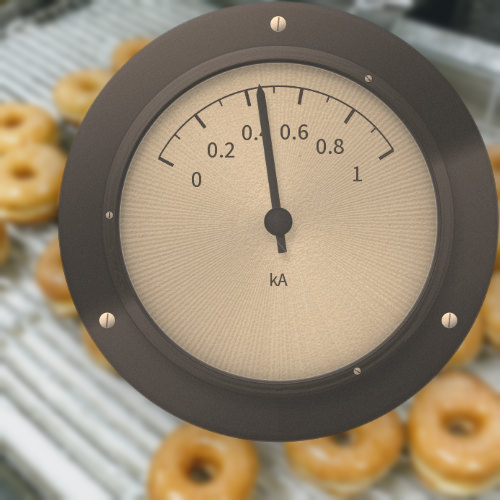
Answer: 0.45 kA
